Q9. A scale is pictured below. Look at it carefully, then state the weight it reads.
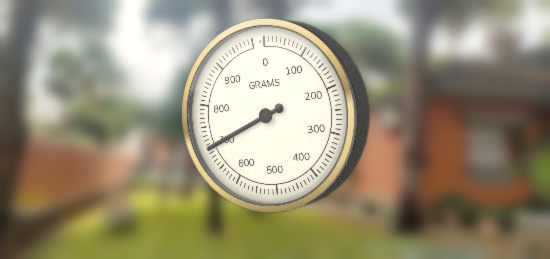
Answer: 700 g
